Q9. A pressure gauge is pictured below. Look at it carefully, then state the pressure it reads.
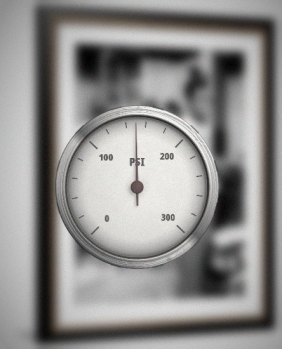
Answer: 150 psi
